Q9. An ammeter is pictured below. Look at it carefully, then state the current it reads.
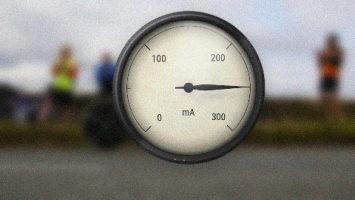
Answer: 250 mA
